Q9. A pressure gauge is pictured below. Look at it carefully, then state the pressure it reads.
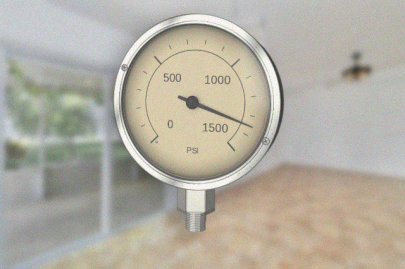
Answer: 1350 psi
